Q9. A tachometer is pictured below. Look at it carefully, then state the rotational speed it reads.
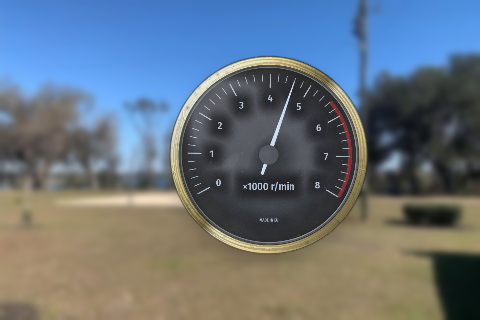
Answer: 4600 rpm
